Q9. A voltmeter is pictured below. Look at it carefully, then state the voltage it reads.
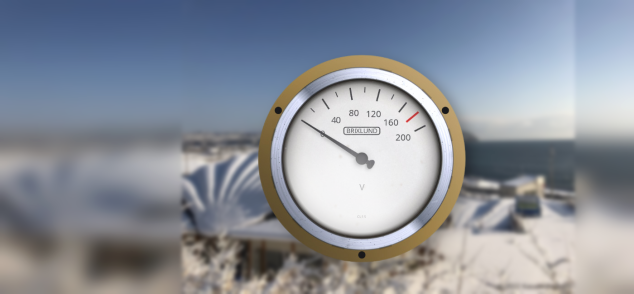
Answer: 0 V
